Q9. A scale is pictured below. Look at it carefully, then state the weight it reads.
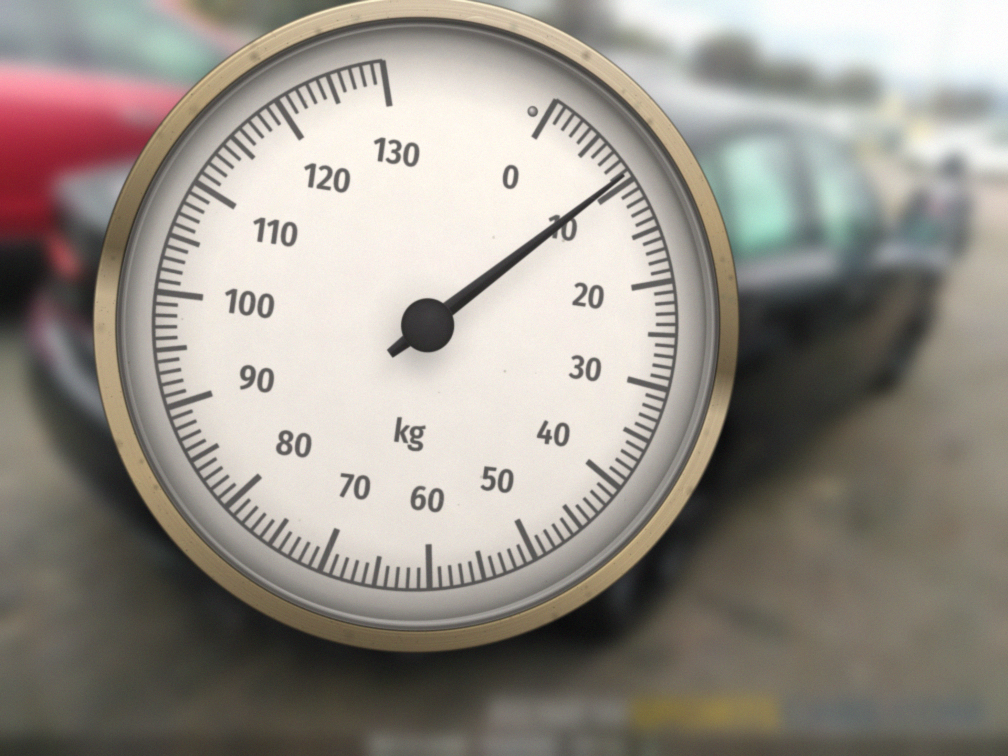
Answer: 9 kg
